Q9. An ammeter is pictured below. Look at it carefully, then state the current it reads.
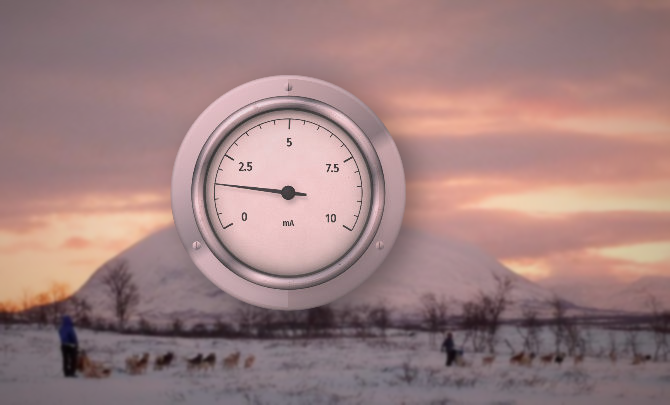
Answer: 1.5 mA
